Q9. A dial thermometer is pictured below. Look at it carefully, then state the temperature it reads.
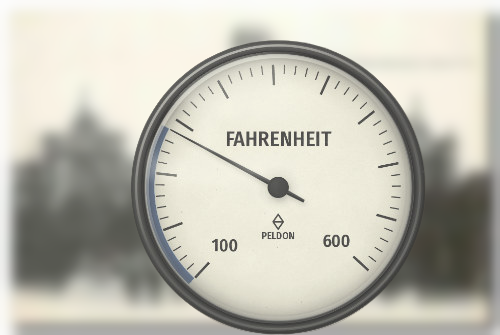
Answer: 240 °F
